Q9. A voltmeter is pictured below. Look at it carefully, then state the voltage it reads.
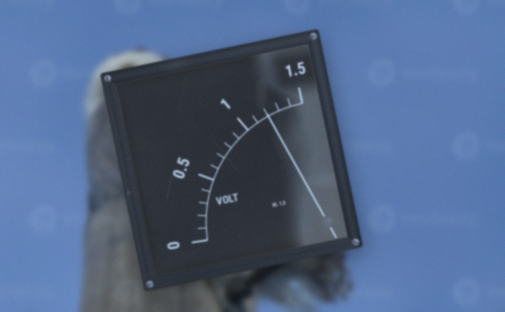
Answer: 1.2 V
